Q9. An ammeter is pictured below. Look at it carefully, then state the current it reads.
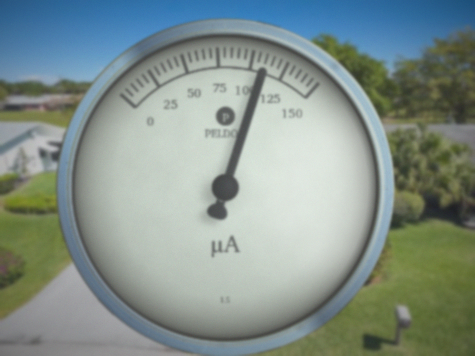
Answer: 110 µA
